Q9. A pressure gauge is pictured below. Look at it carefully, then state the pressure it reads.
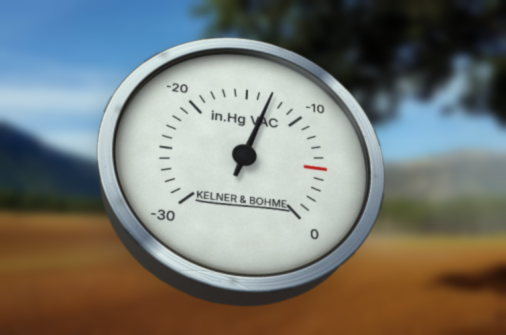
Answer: -13 inHg
